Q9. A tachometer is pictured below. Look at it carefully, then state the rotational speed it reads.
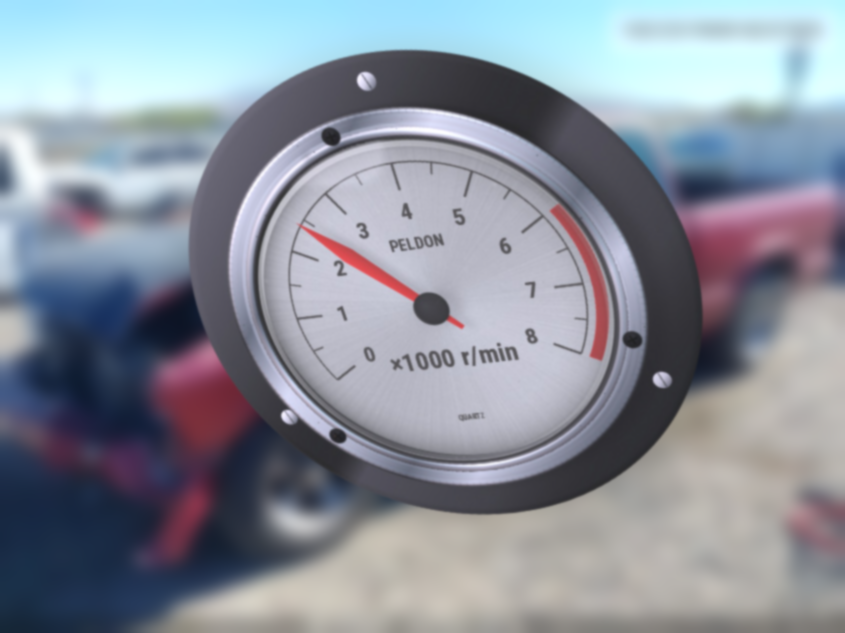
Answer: 2500 rpm
